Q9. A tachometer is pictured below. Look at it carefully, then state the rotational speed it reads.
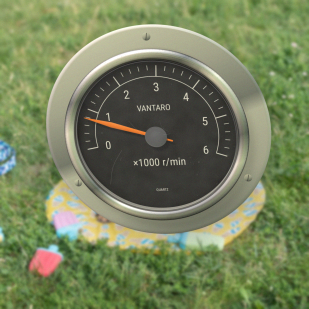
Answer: 800 rpm
